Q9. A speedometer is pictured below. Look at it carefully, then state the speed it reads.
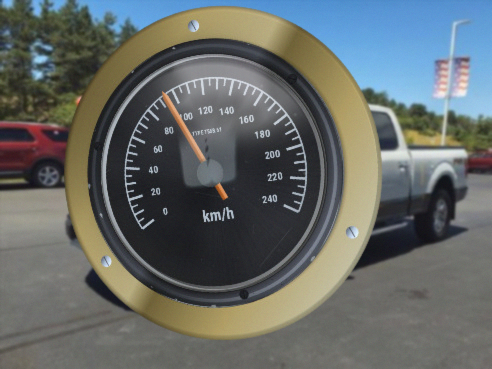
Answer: 95 km/h
